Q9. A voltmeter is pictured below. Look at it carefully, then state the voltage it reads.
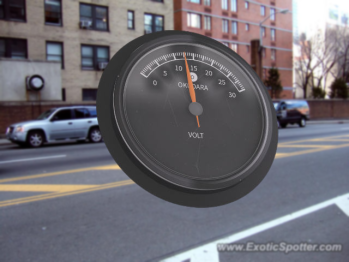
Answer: 12.5 V
